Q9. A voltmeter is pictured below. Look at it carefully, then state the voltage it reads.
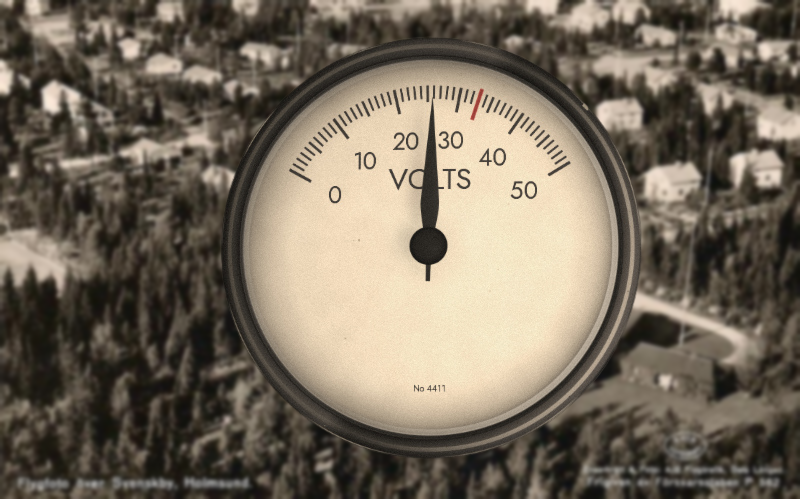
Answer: 26 V
